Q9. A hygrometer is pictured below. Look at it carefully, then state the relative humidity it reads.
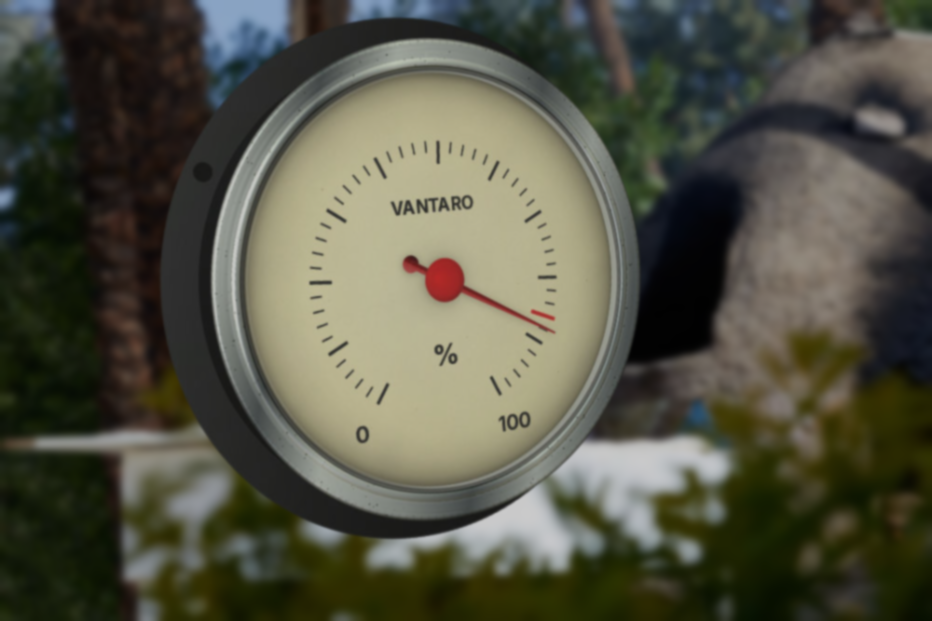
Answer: 88 %
